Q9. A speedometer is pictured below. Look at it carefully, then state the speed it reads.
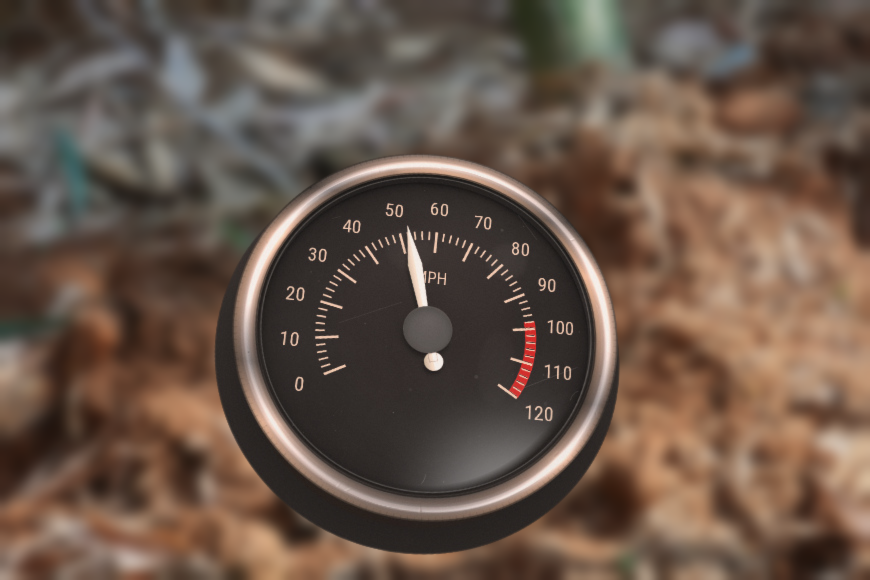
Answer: 52 mph
